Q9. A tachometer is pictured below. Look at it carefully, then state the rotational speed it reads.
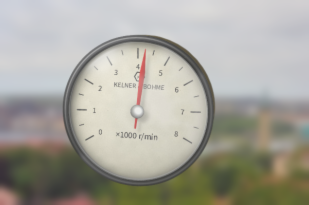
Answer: 4250 rpm
